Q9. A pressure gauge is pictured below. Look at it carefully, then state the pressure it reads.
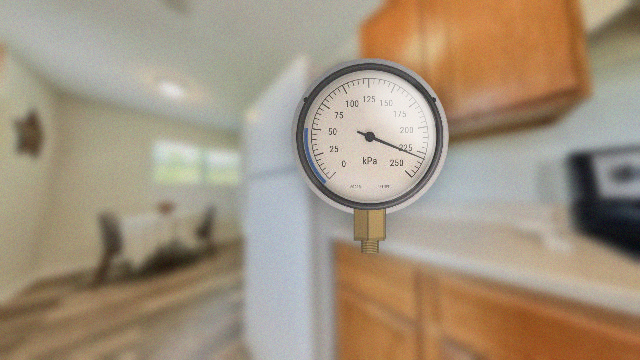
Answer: 230 kPa
